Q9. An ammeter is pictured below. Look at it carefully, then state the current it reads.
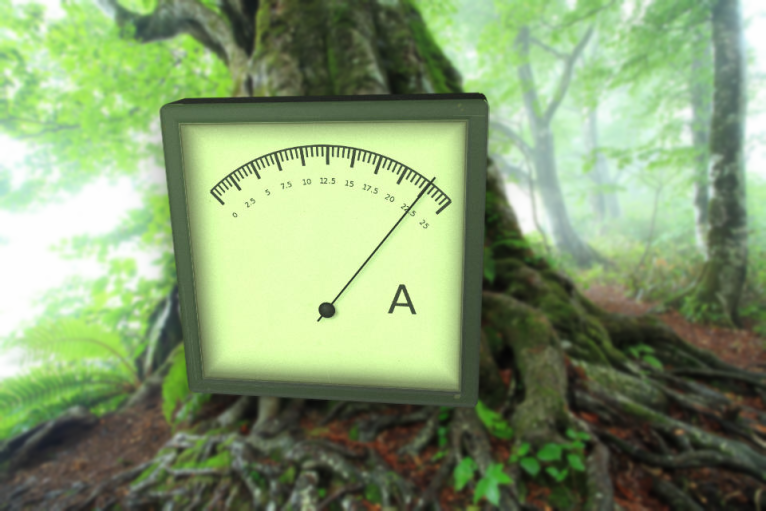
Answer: 22.5 A
